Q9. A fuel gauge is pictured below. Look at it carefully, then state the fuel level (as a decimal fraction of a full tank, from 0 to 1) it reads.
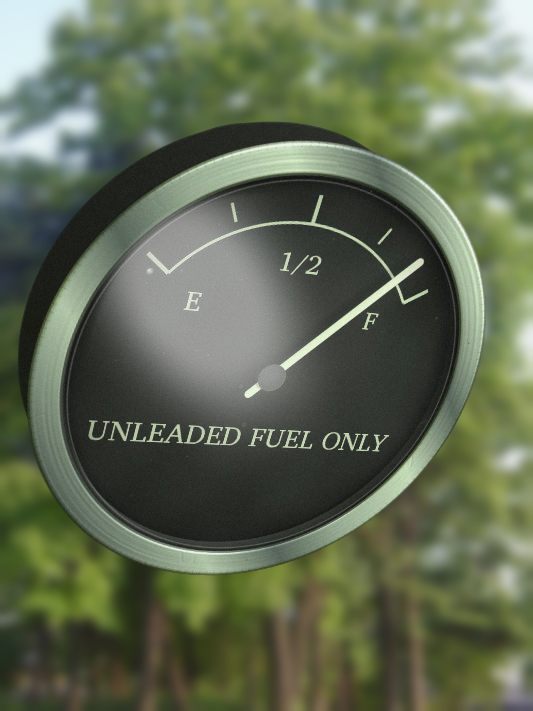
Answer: 0.875
